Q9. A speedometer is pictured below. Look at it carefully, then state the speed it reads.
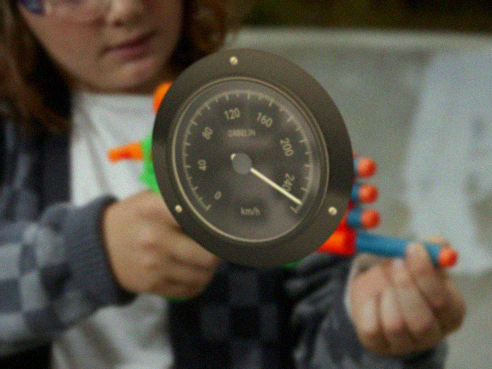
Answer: 250 km/h
